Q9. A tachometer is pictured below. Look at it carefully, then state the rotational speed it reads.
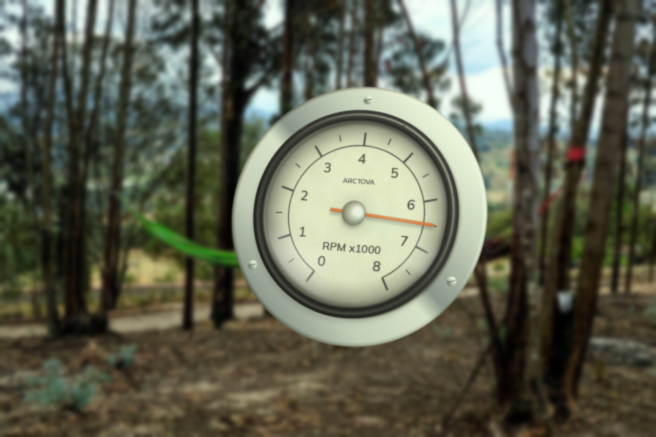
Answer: 6500 rpm
